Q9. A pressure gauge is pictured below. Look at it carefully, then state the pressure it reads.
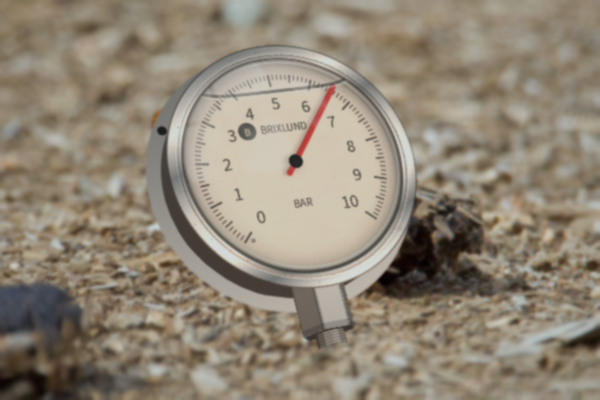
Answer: 6.5 bar
